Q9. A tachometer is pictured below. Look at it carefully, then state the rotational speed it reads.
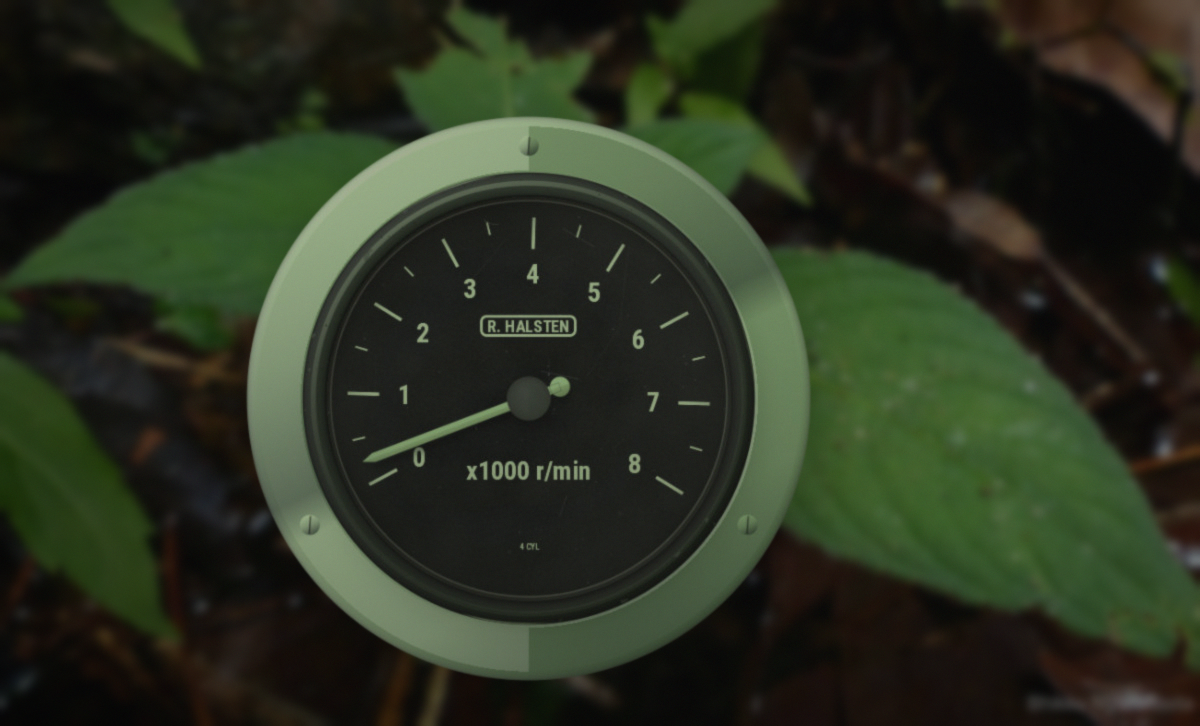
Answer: 250 rpm
